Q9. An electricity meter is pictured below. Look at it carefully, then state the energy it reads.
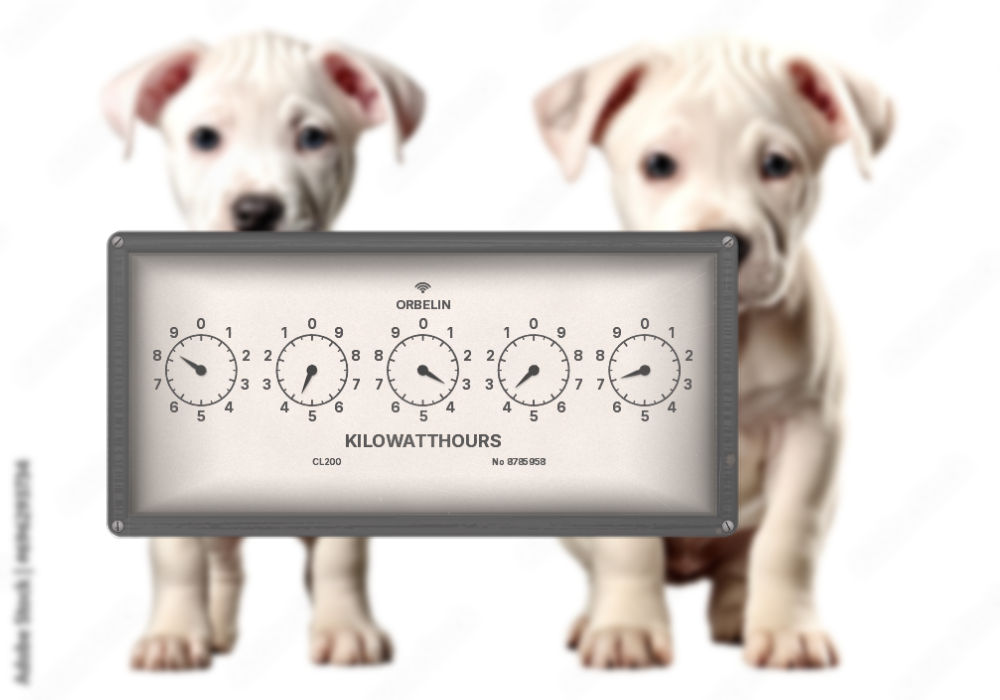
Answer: 84337 kWh
